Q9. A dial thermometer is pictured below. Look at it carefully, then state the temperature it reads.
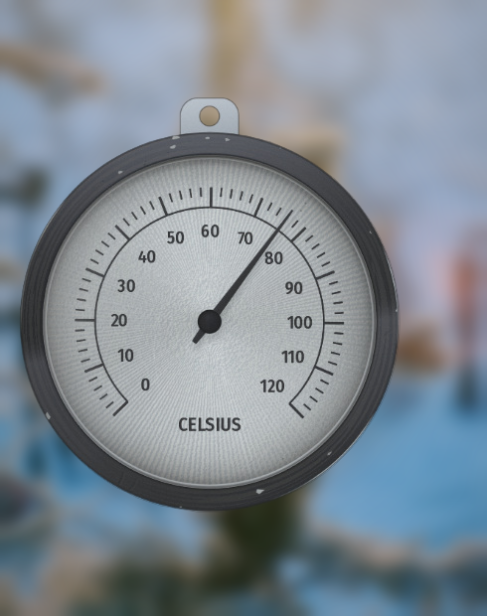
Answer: 76 °C
